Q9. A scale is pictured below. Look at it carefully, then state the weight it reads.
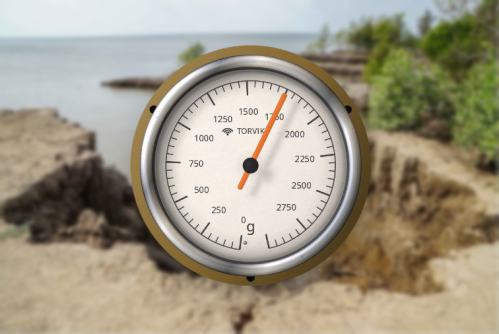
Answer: 1750 g
